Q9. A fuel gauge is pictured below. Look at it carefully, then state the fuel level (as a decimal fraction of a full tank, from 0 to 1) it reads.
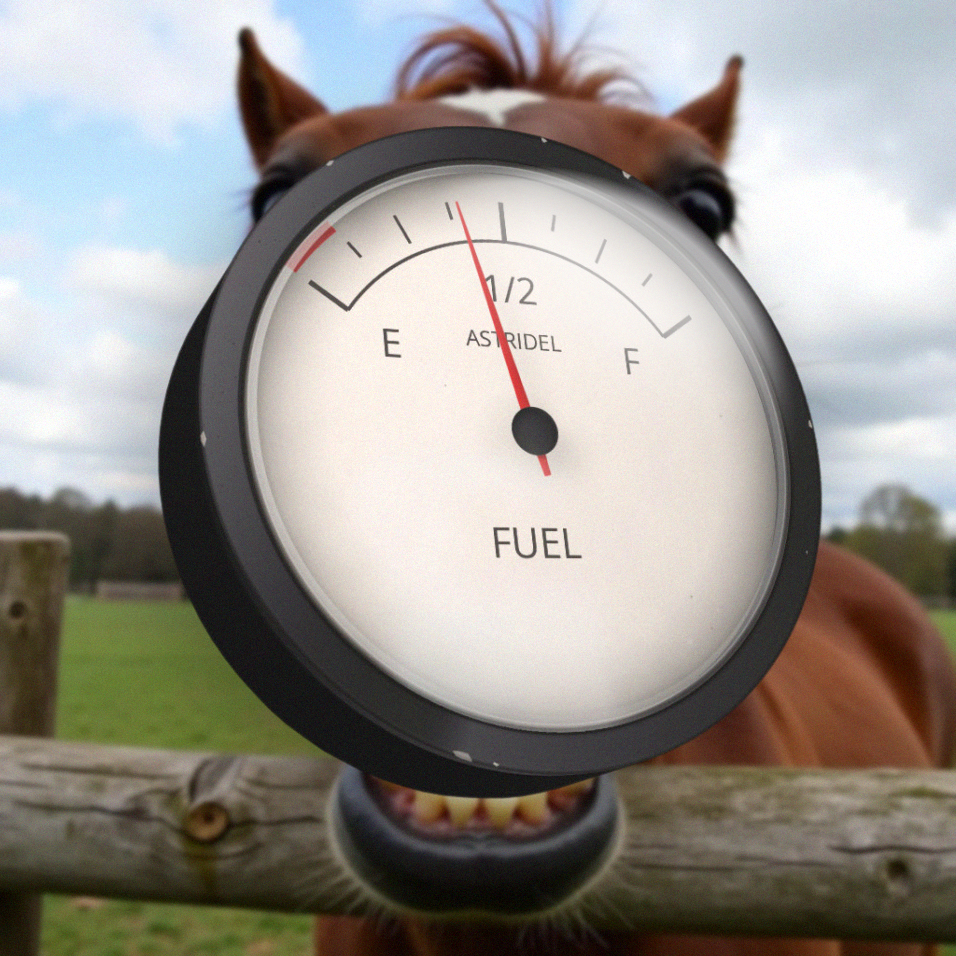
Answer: 0.375
